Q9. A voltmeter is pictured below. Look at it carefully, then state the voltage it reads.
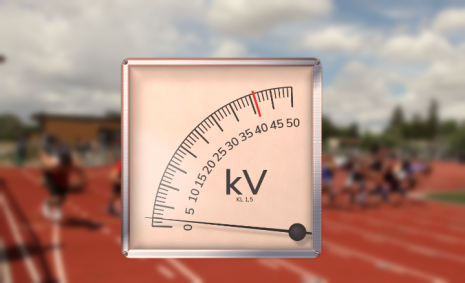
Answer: 2 kV
